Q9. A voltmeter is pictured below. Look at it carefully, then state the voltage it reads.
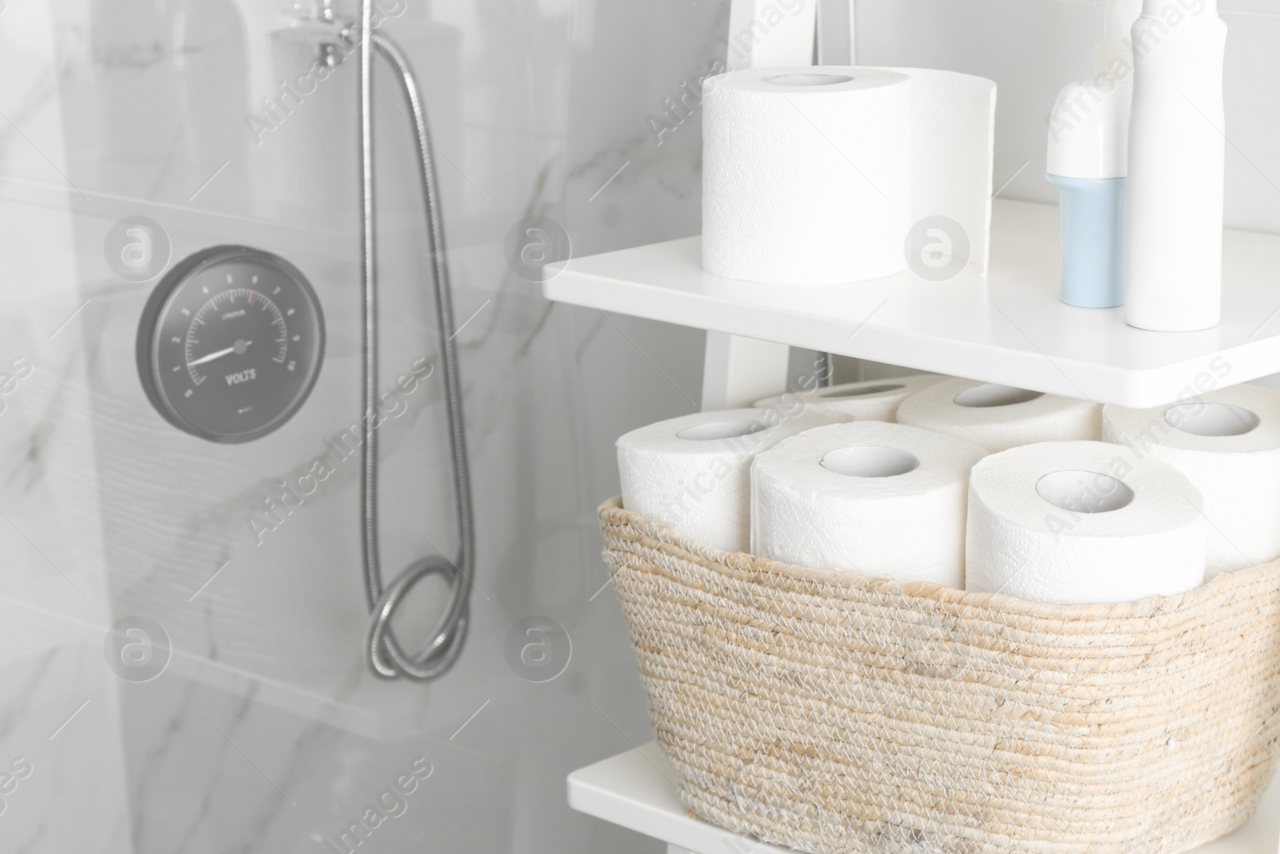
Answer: 1 V
